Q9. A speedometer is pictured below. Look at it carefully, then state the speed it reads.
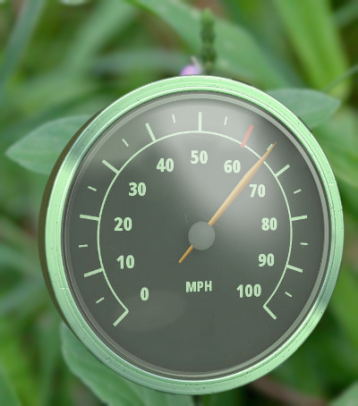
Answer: 65 mph
